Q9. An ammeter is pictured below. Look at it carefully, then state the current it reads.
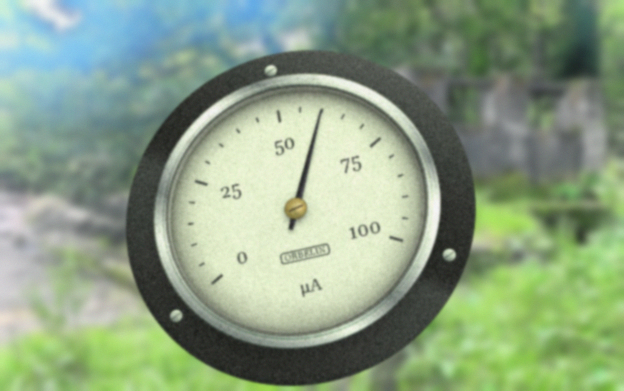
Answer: 60 µA
